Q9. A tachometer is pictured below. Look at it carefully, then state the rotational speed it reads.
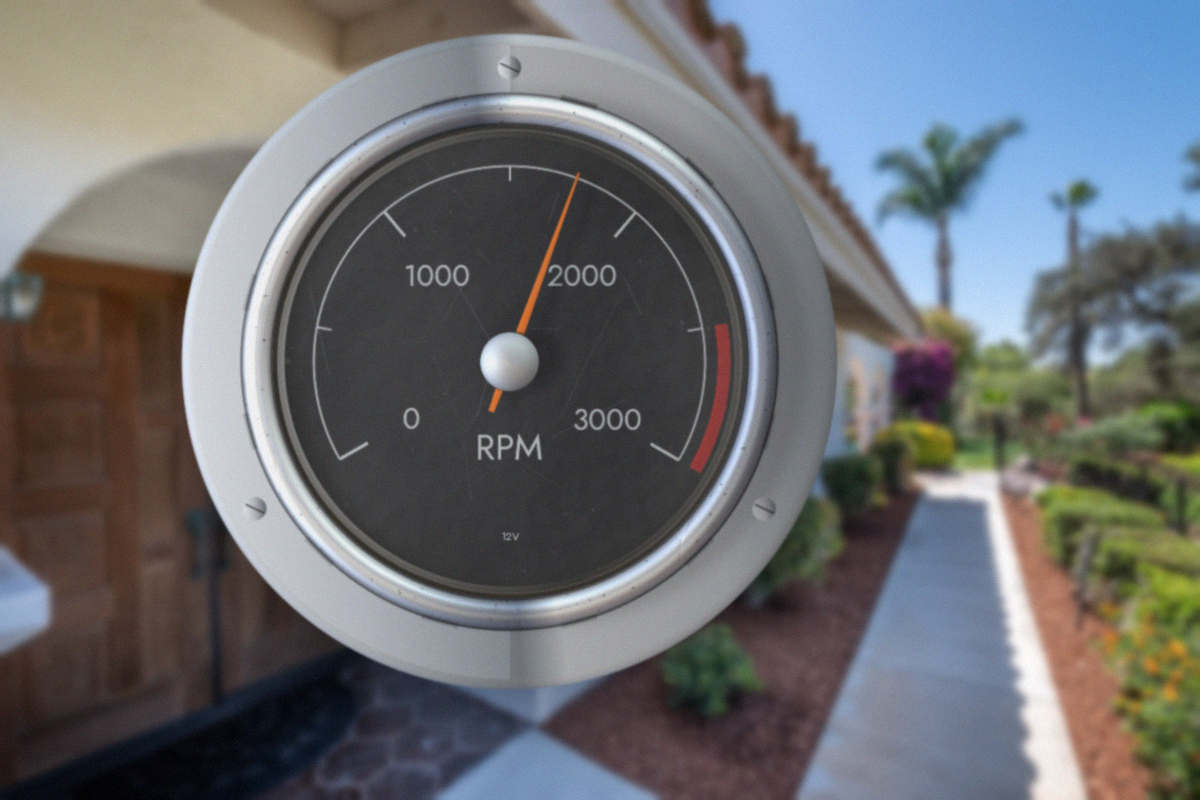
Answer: 1750 rpm
